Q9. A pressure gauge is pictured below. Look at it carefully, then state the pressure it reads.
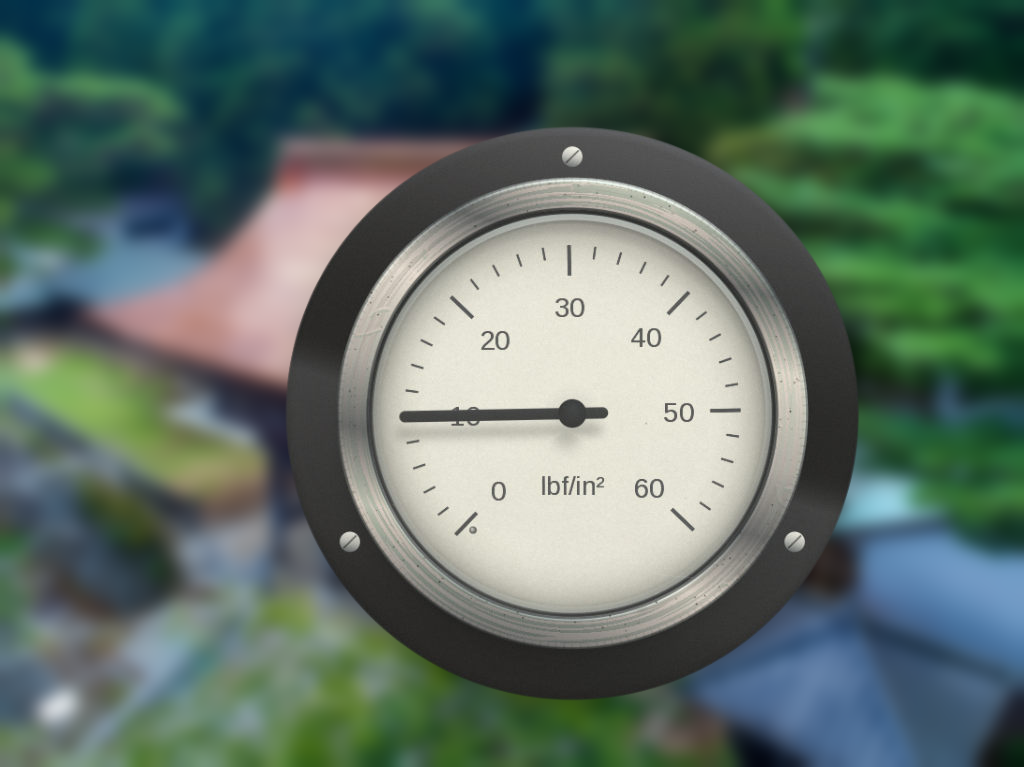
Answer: 10 psi
